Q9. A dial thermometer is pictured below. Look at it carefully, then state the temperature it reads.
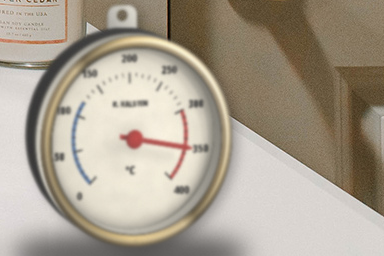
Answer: 350 °C
